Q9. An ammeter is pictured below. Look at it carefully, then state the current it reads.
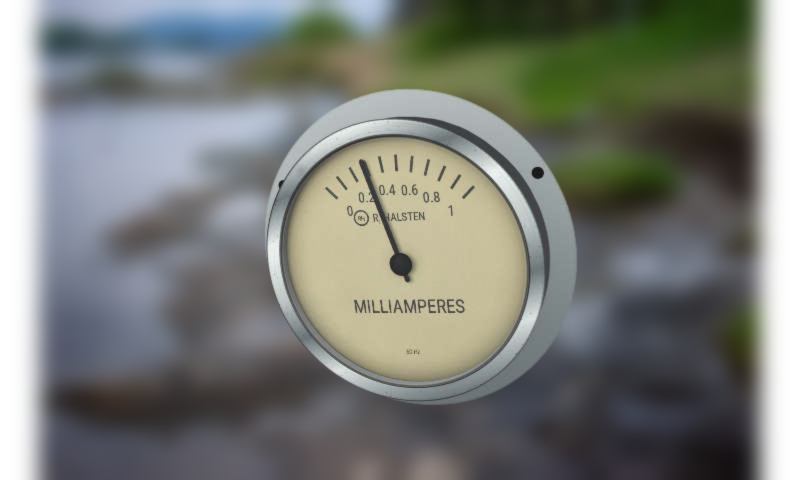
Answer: 0.3 mA
